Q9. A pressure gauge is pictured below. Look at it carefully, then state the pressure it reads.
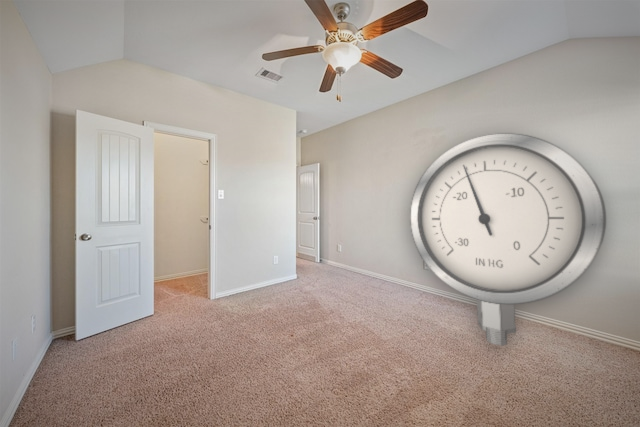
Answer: -17 inHg
